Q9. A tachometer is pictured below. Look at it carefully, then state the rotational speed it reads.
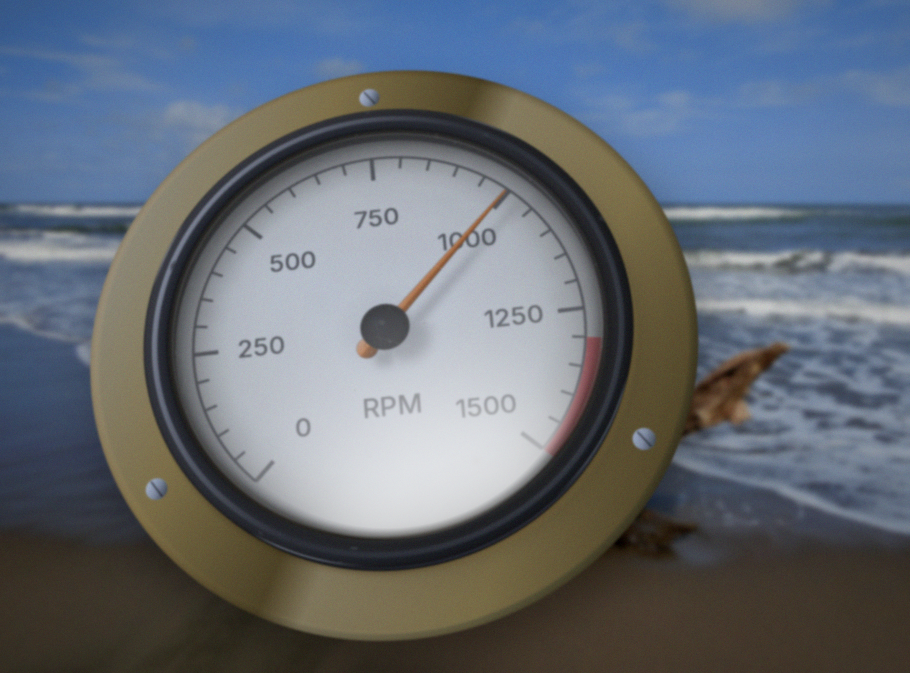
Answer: 1000 rpm
